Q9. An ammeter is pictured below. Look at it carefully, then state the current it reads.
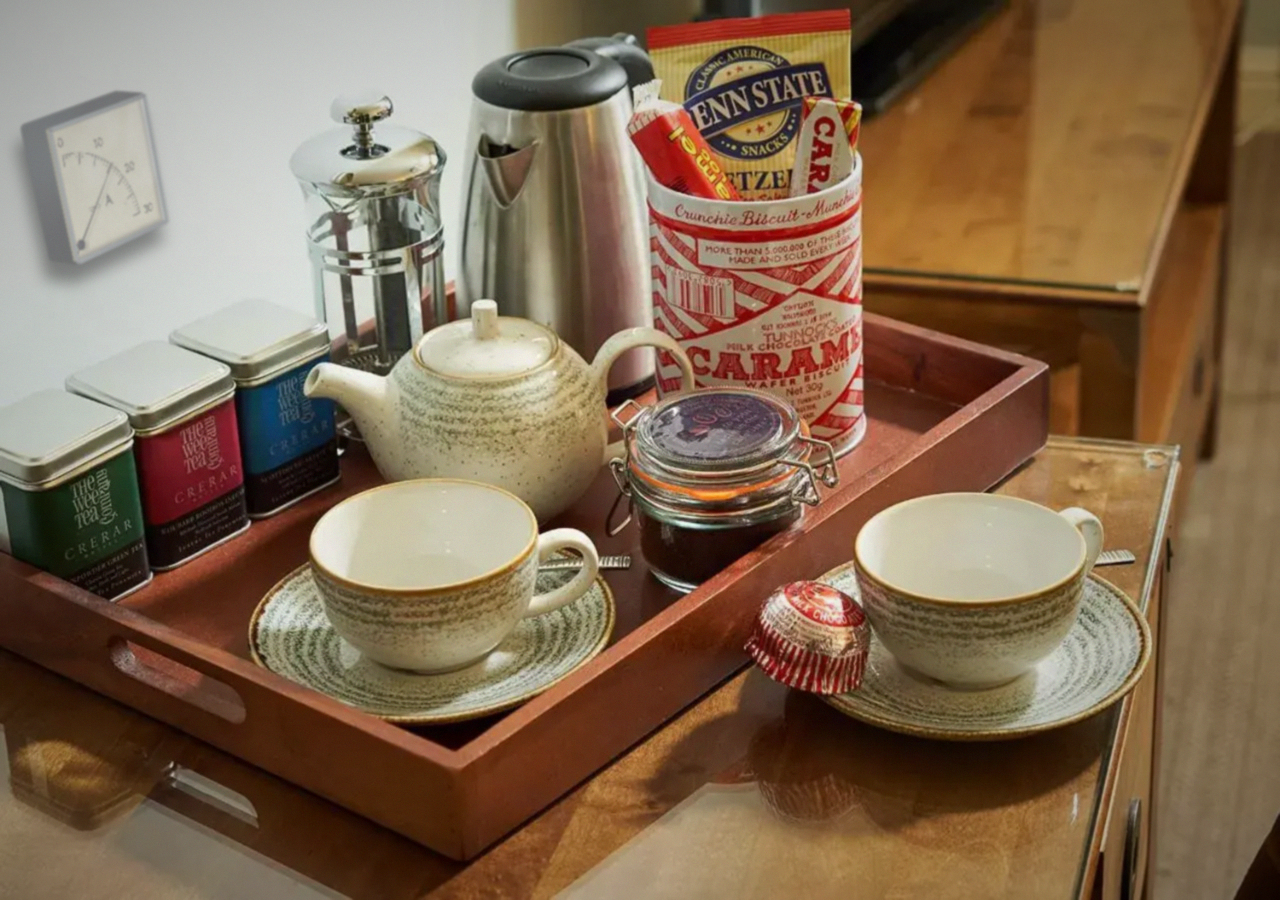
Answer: 15 A
